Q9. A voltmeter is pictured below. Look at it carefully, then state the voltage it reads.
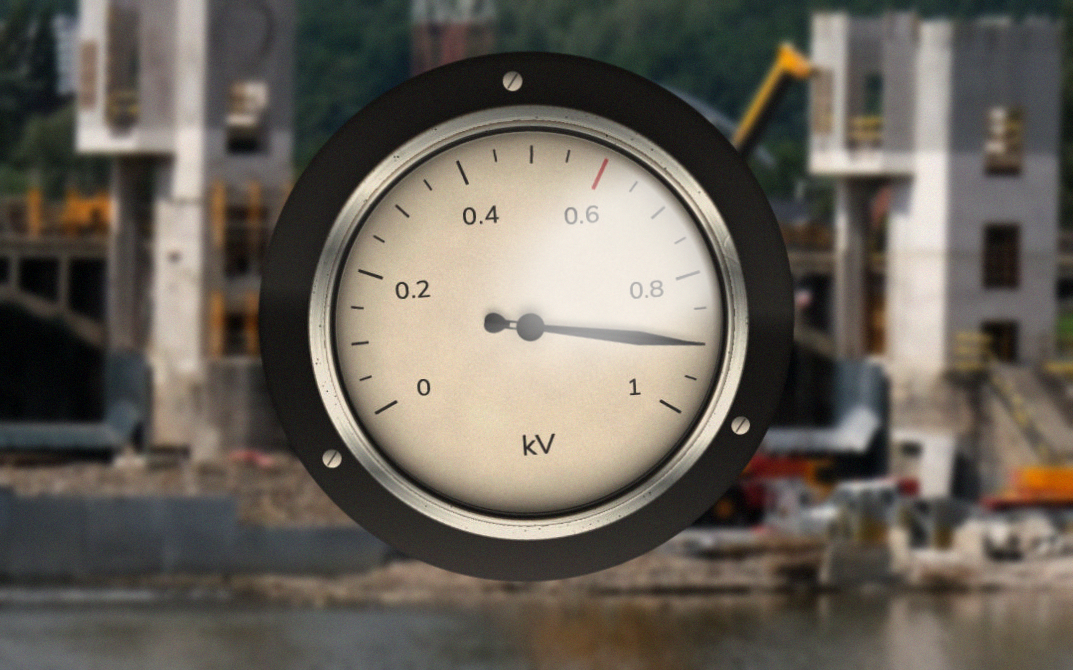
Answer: 0.9 kV
